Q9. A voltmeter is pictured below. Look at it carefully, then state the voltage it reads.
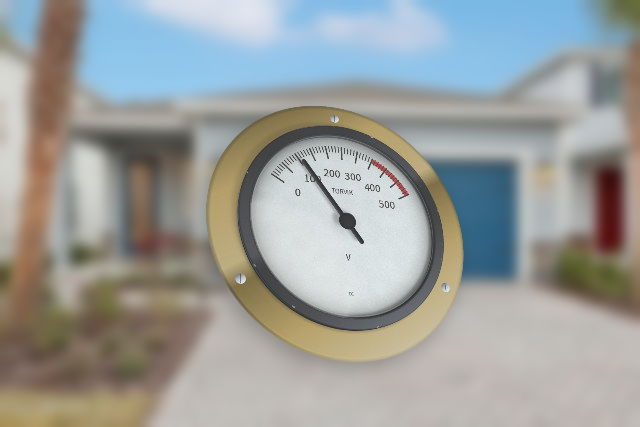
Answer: 100 V
